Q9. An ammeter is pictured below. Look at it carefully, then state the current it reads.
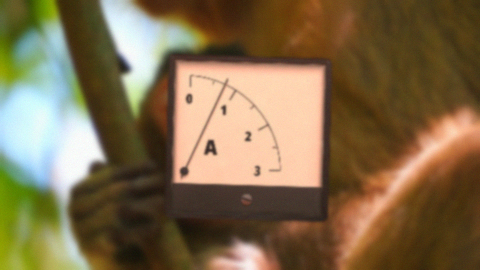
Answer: 0.75 A
